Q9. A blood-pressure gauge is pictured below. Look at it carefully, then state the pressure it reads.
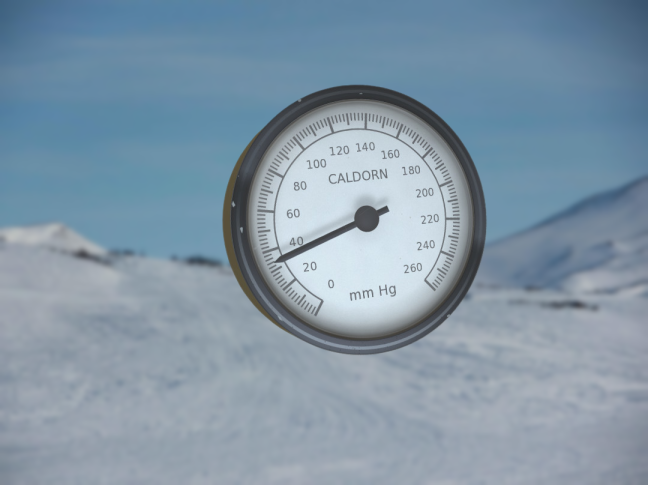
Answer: 34 mmHg
